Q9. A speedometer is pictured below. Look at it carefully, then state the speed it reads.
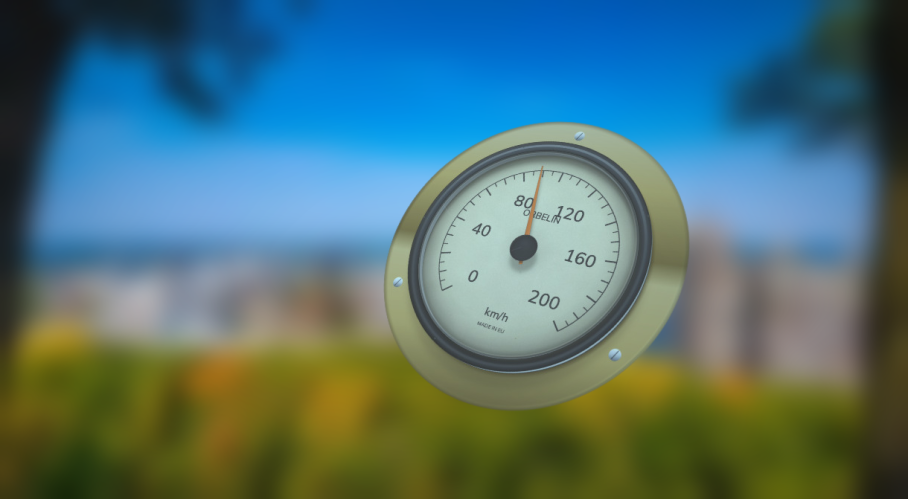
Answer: 90 km/h
